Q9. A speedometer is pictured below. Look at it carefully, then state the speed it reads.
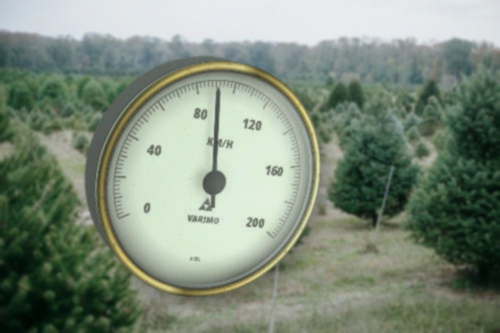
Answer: 90 km/h
